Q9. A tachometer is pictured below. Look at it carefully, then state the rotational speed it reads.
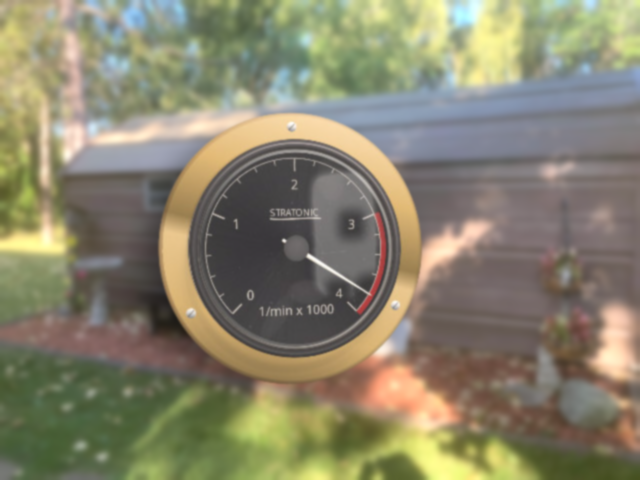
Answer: 3800 rpm
